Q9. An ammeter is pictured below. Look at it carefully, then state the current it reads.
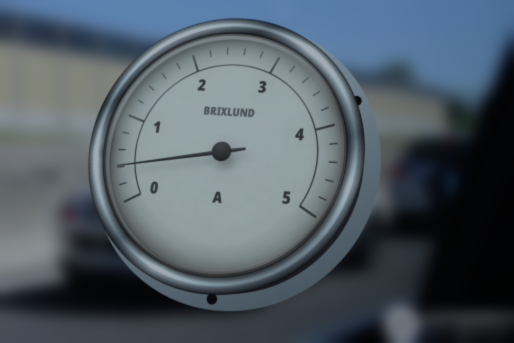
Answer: 0.4 A
